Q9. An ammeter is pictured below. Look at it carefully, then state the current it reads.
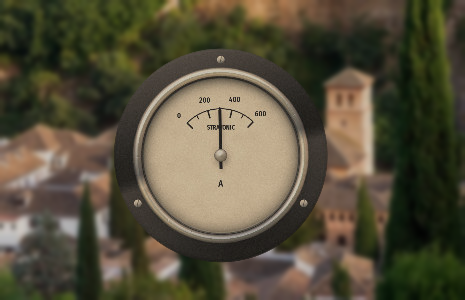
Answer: 300 A
